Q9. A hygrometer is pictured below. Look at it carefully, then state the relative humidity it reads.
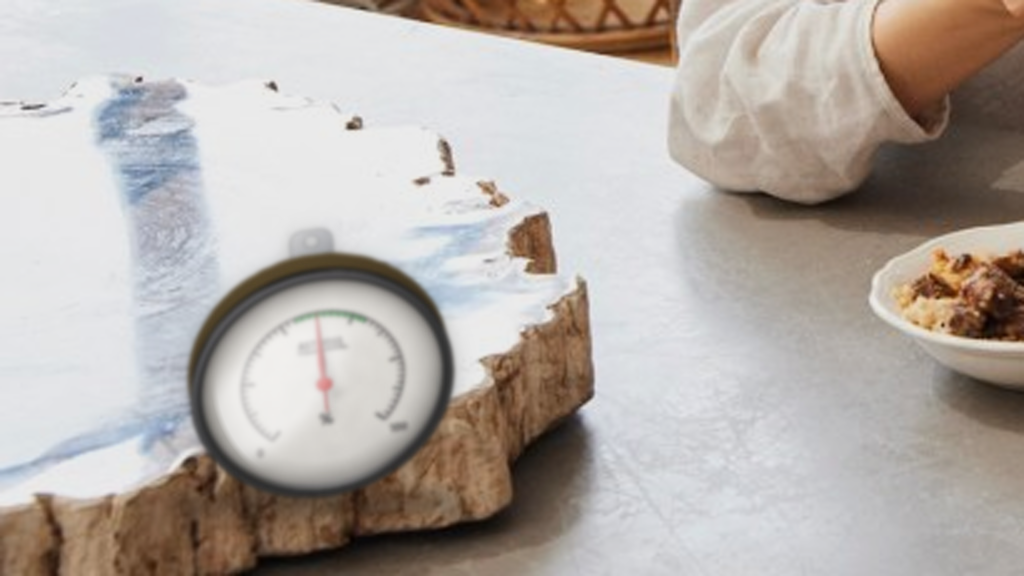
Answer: 50 %
